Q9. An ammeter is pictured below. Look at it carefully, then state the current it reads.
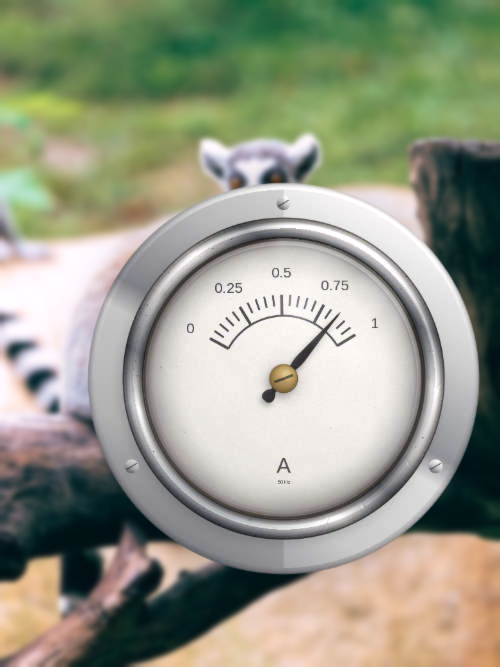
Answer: 0.85 A
